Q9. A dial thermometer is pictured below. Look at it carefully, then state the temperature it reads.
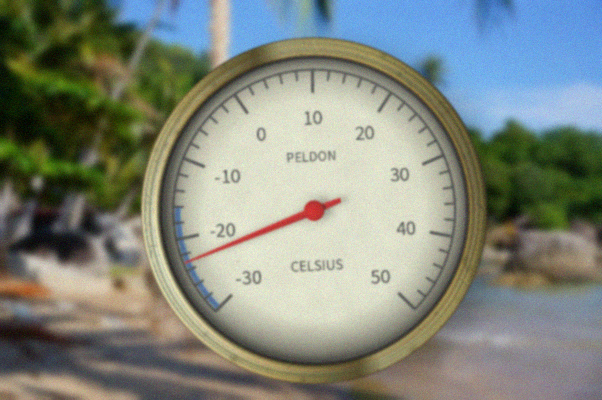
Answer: -23 °C
